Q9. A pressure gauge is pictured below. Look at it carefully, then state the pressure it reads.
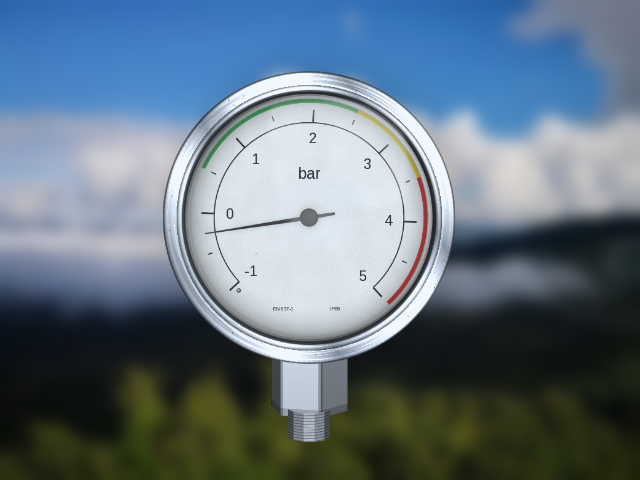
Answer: -0.25 bar
